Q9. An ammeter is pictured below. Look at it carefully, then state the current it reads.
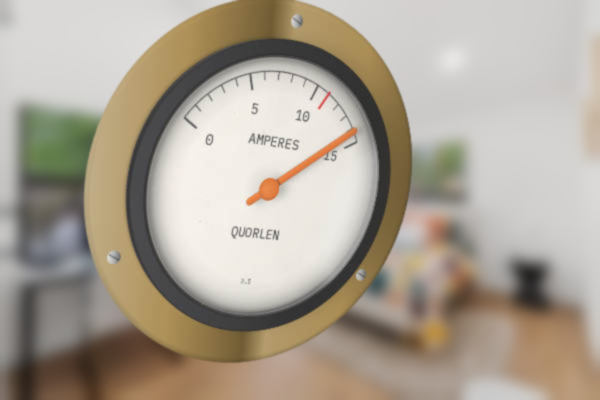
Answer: 14 A
